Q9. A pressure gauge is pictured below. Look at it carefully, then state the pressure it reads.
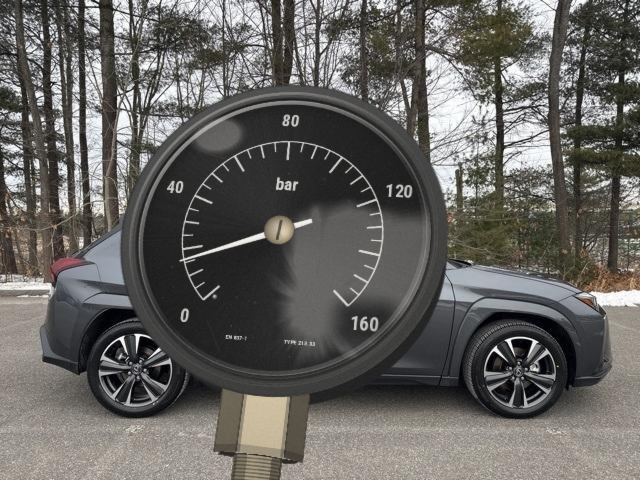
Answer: 15 bar
